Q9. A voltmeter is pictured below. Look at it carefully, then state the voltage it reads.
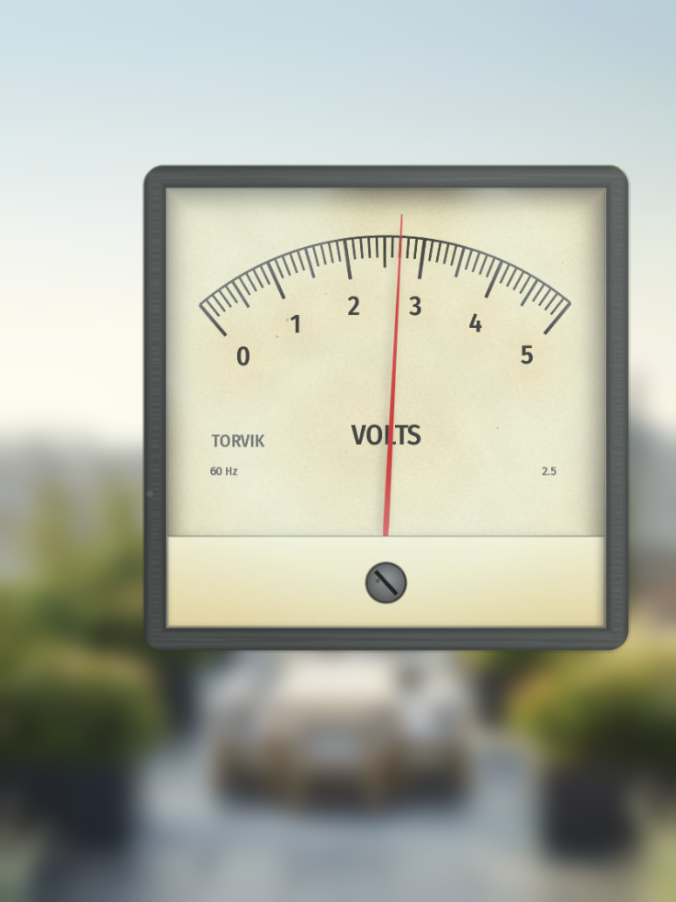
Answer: 2.7 V
